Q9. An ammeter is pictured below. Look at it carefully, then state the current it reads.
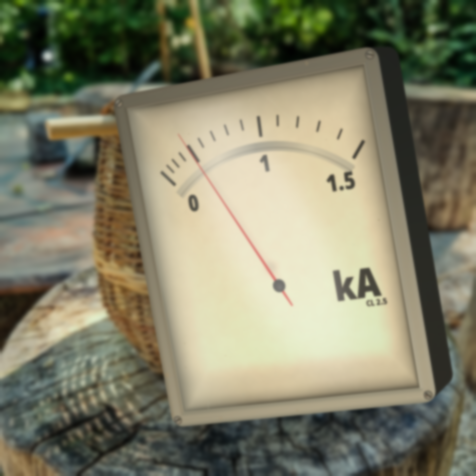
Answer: 0.5 kA
